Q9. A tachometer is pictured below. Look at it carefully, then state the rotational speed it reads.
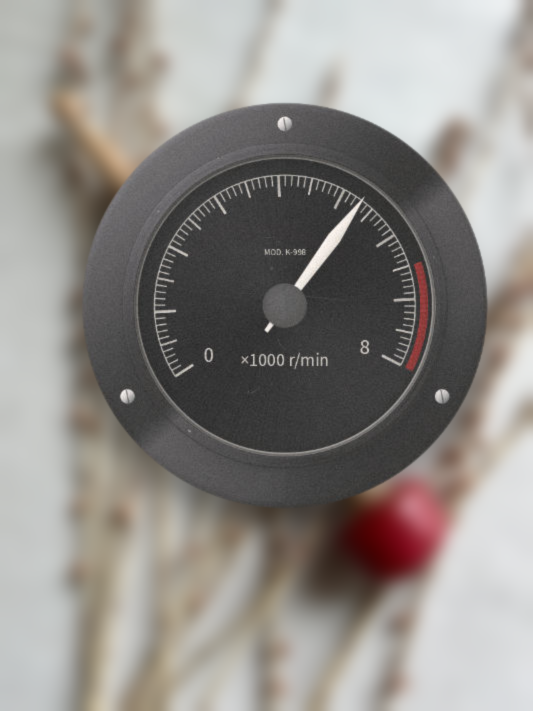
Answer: 5300 rpm
